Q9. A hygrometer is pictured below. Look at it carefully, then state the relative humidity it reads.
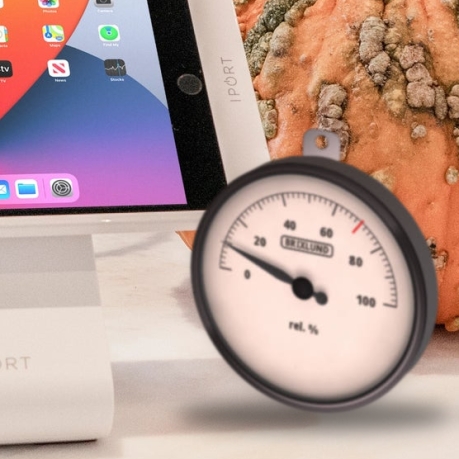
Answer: 10 %
